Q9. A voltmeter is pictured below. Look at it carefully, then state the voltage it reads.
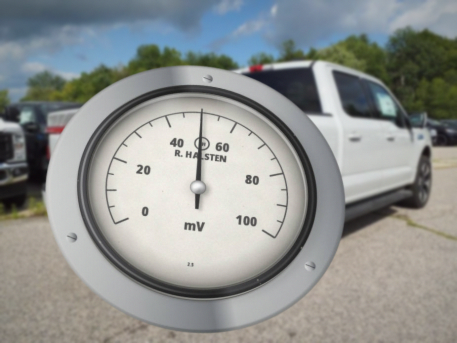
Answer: 50 mV
